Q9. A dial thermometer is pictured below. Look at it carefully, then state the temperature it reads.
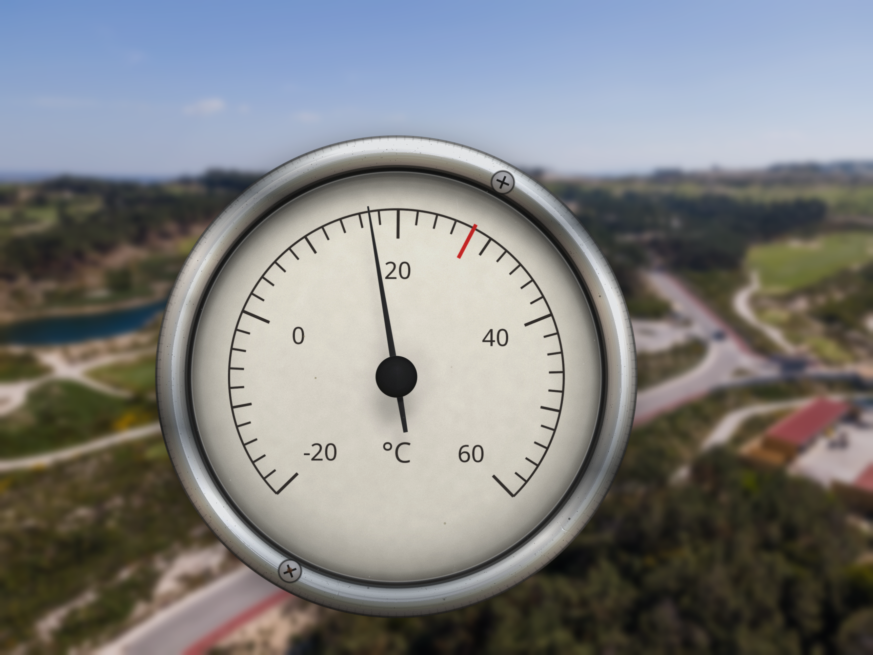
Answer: 17 °C
